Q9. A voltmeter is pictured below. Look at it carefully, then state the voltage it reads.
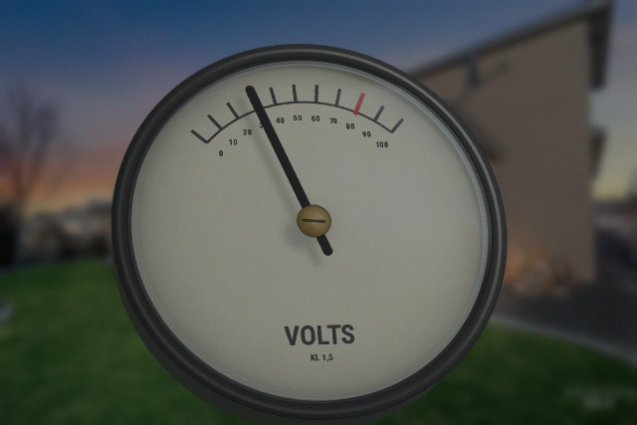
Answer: 30 V
